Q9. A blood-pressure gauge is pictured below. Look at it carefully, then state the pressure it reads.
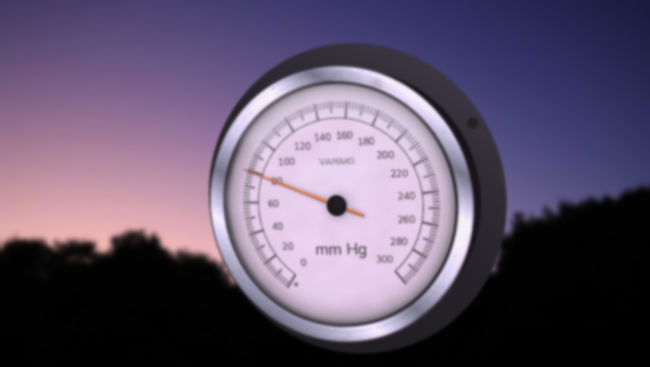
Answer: 80 mmHg
